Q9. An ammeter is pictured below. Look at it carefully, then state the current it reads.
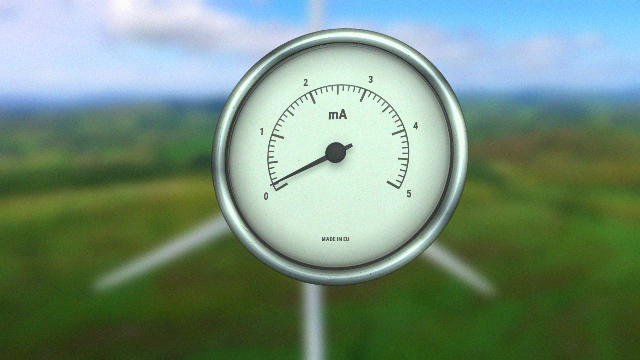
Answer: 0.1 mA
